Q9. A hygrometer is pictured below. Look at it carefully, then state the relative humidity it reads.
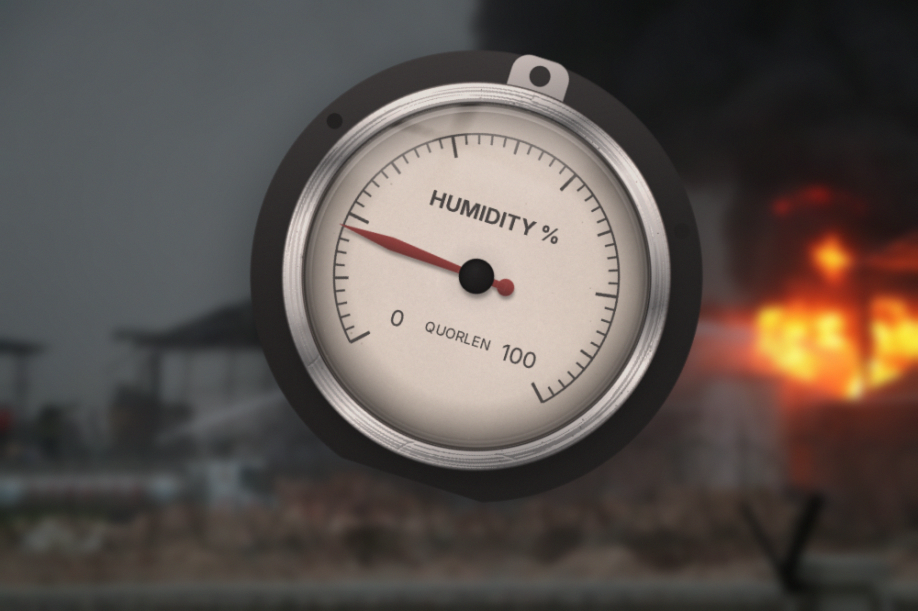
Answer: 18 %
